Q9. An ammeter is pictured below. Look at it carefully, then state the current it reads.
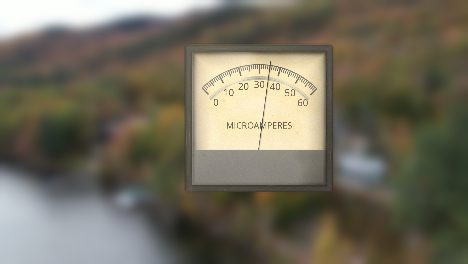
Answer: 35 µA
